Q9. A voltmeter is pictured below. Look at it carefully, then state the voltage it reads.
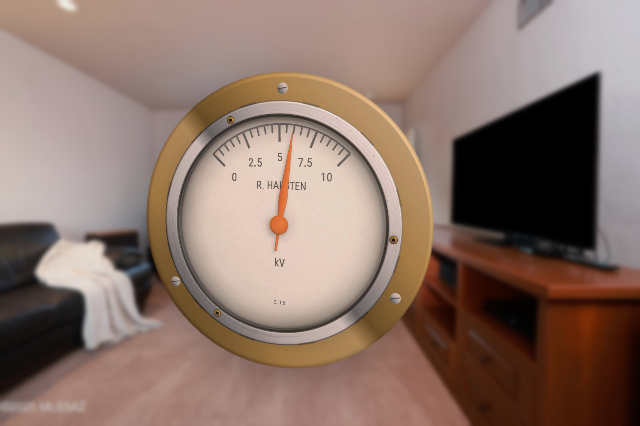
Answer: 6 kV
